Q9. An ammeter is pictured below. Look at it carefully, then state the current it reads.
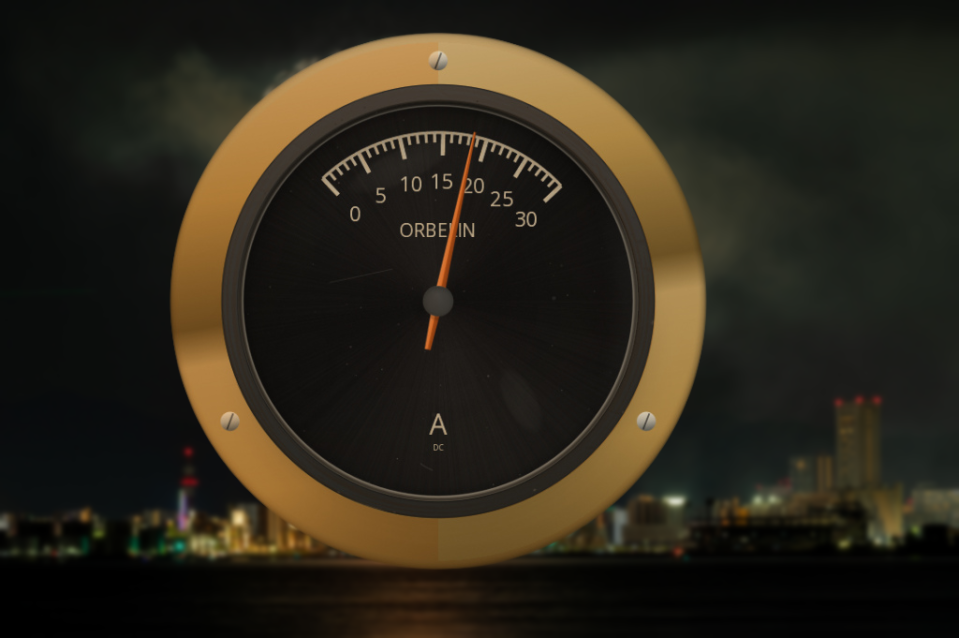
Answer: 18.5 A
